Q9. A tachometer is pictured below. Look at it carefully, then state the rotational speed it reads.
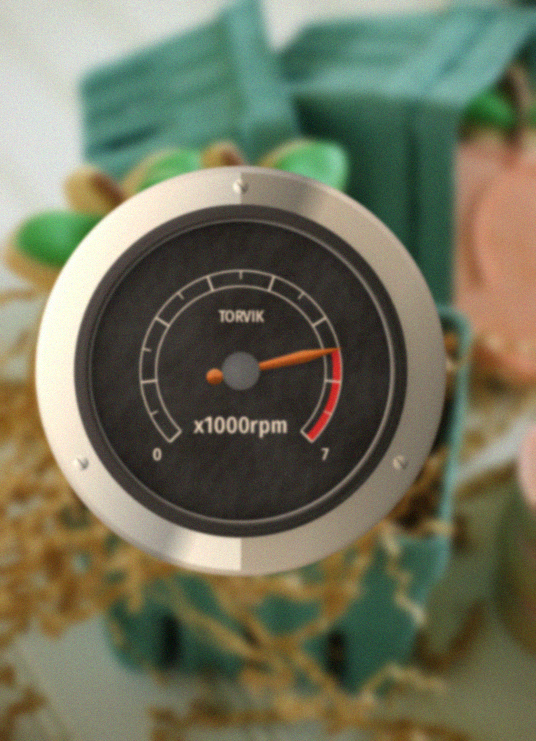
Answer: 5500 rpm
